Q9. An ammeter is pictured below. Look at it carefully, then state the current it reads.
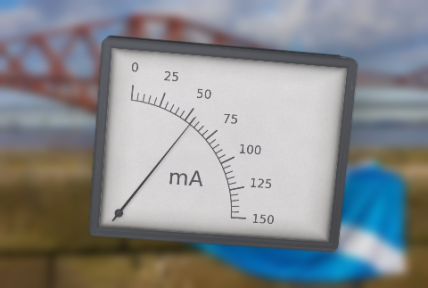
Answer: 55 mA
